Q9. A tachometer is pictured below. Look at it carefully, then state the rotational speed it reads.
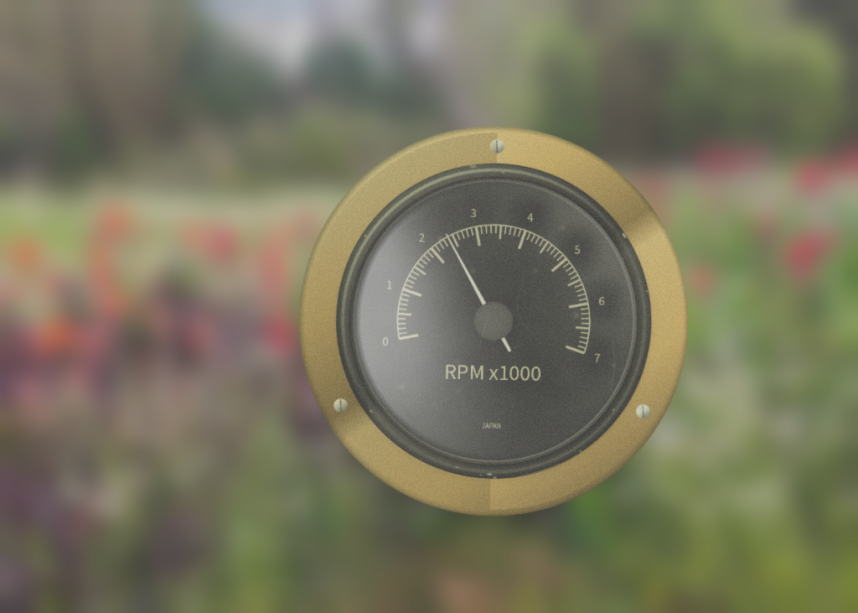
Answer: 2400 rpm
